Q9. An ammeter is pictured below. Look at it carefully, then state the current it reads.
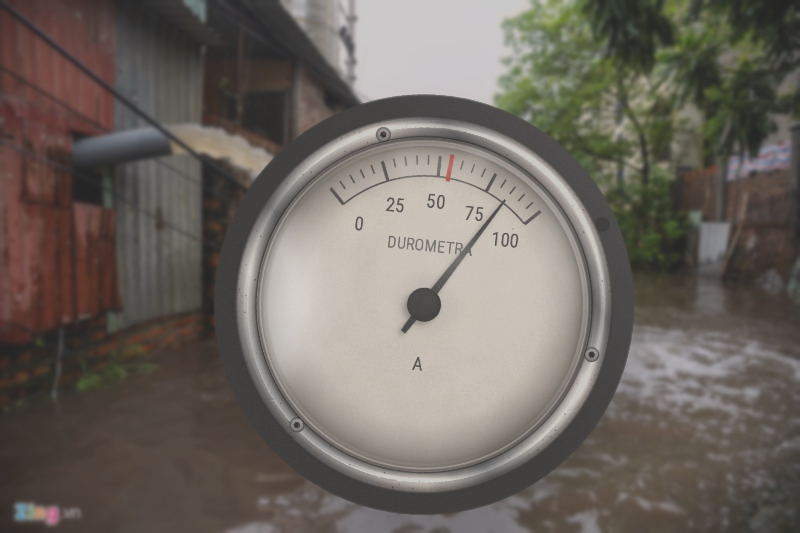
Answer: 85 A
